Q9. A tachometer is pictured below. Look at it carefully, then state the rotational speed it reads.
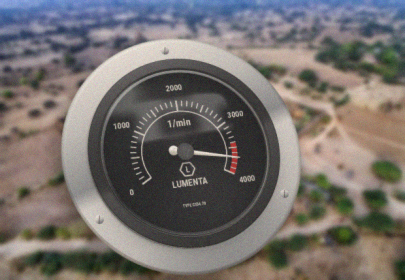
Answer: 3700 rpm
